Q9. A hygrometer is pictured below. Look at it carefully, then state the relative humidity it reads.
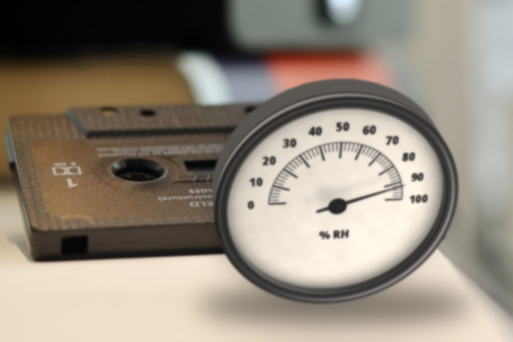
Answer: 90 %
